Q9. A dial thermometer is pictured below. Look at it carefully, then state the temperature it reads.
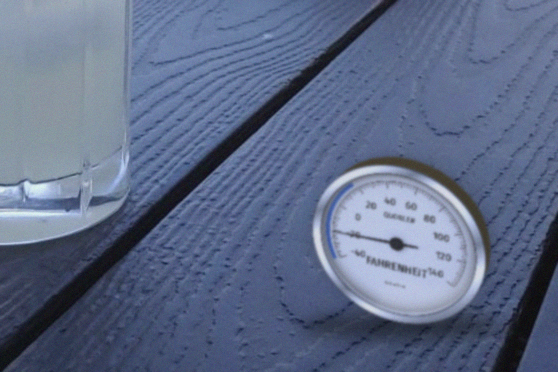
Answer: -20 °F
